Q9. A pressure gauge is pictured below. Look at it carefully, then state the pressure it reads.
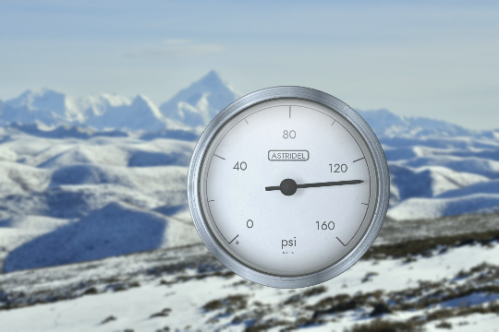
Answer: 130 psi
